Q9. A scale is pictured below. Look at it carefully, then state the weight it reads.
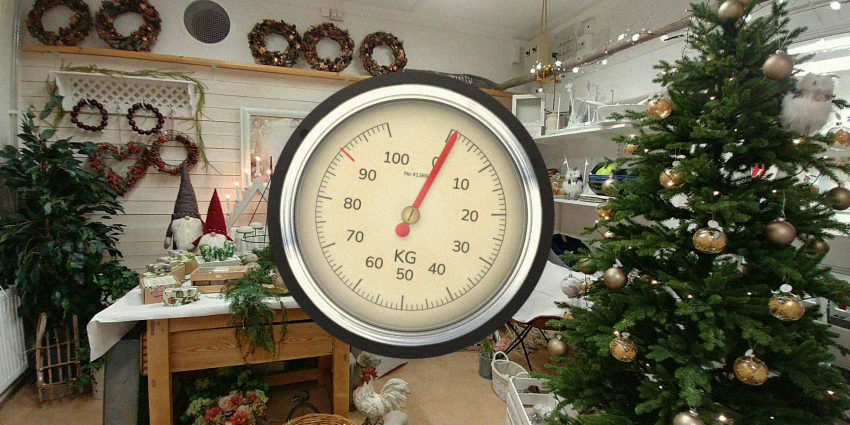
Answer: 1 kg
